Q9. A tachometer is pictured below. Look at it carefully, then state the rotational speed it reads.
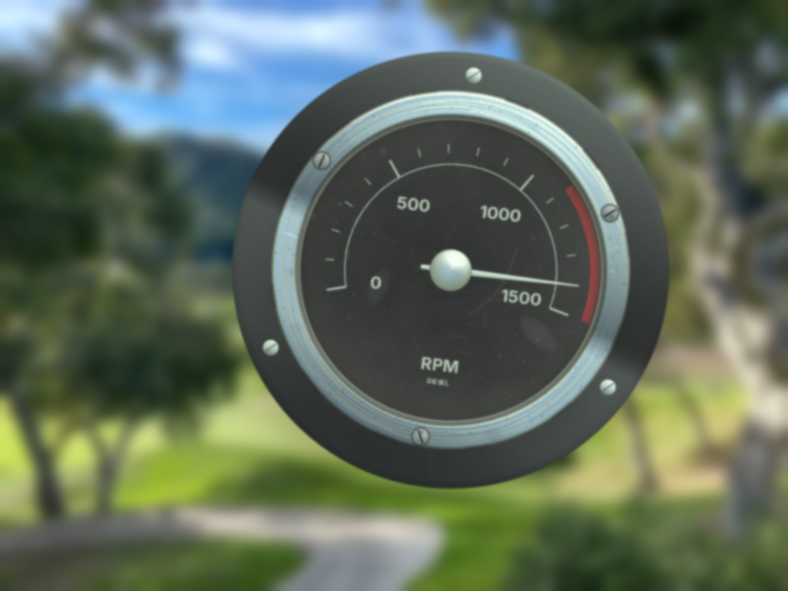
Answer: 1400 rpm
